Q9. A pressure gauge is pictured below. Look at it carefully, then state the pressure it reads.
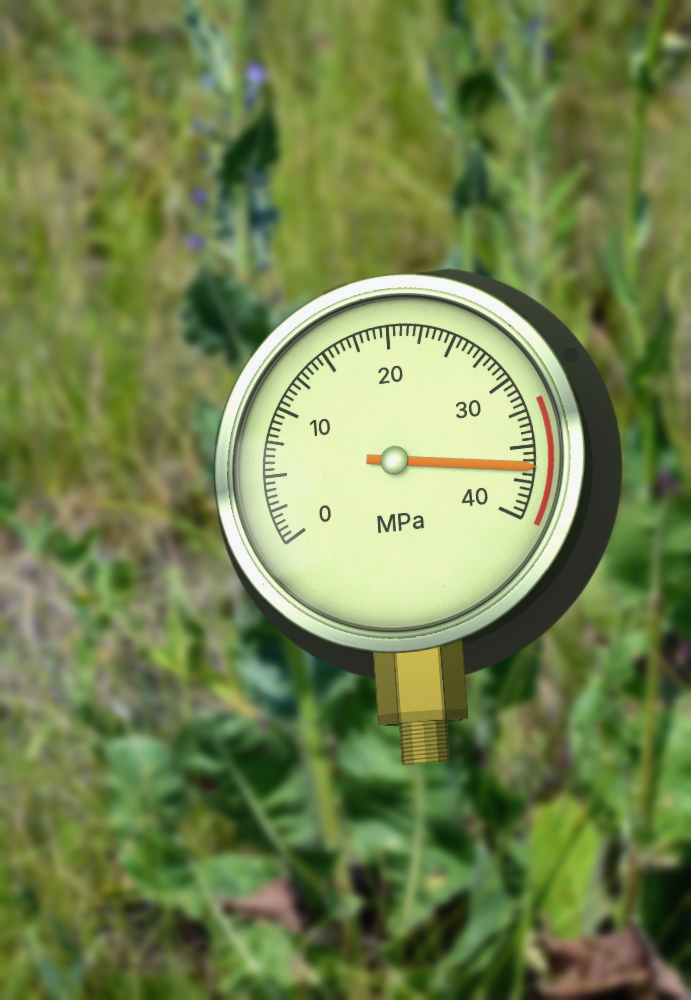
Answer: 36.5 MPa
